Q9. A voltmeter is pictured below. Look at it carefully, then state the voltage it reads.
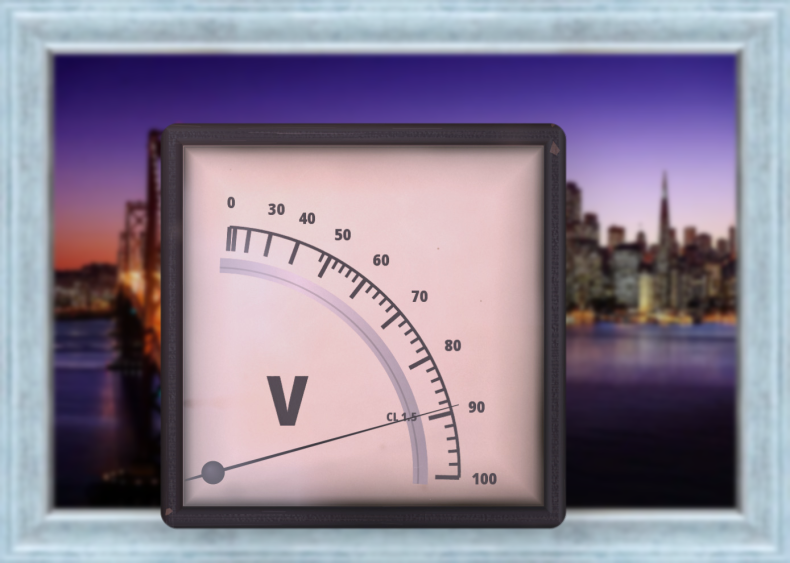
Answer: 89 V
